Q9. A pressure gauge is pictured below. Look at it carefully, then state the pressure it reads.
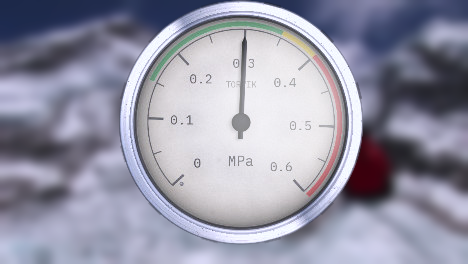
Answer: 0.3 MPa
